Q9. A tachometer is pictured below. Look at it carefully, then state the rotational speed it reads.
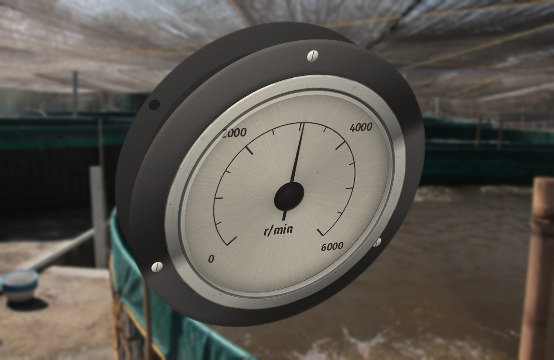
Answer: 3000 rpm
